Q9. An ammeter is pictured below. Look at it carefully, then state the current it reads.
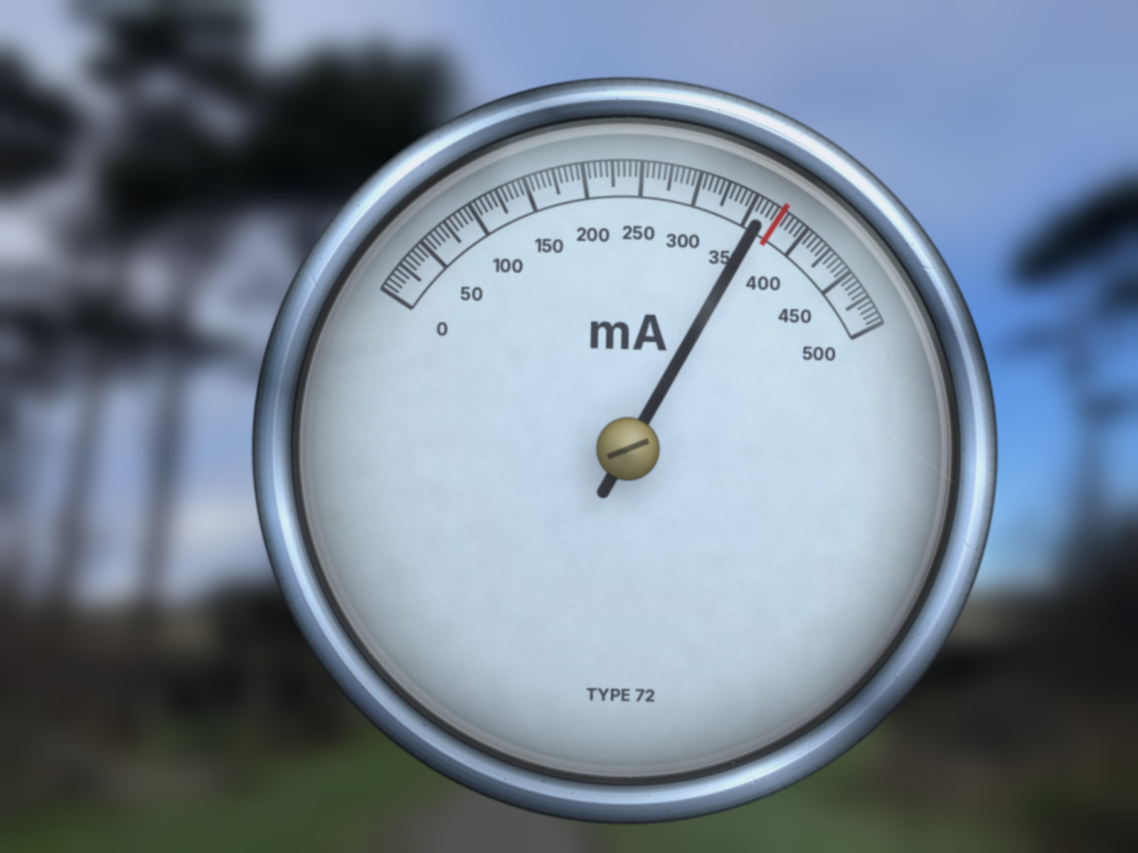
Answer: 360 mA
